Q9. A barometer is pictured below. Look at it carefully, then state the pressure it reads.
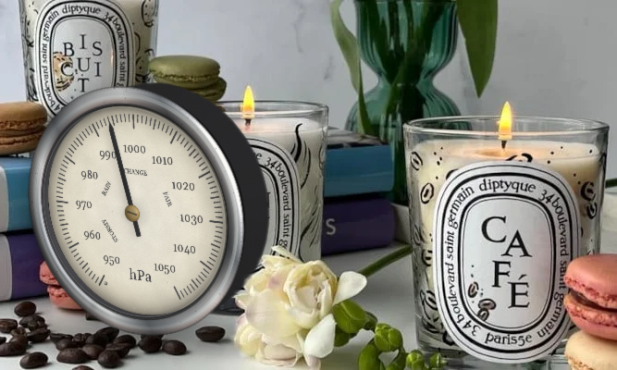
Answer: 995 hPa
